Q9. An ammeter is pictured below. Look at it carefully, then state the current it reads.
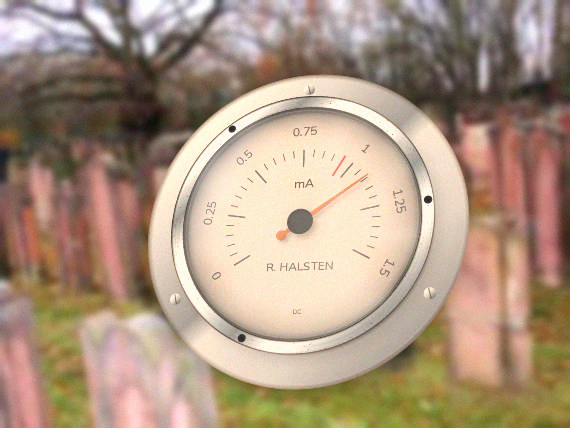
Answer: 1.1 mA
